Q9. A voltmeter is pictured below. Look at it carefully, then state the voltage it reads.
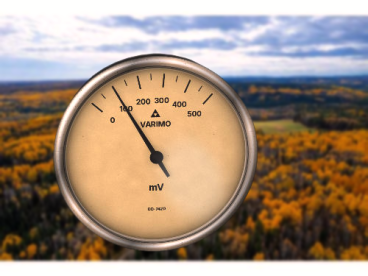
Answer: 100 mV
